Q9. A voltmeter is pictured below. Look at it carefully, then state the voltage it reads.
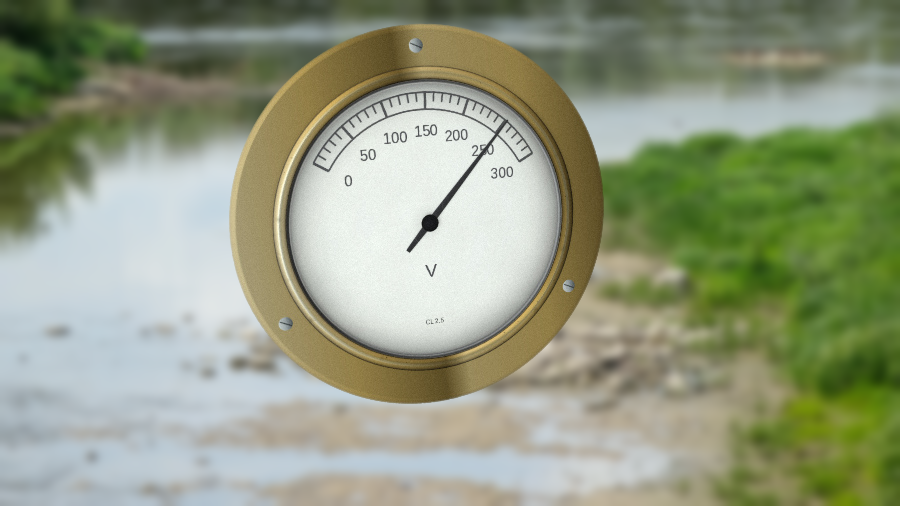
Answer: 250 V
